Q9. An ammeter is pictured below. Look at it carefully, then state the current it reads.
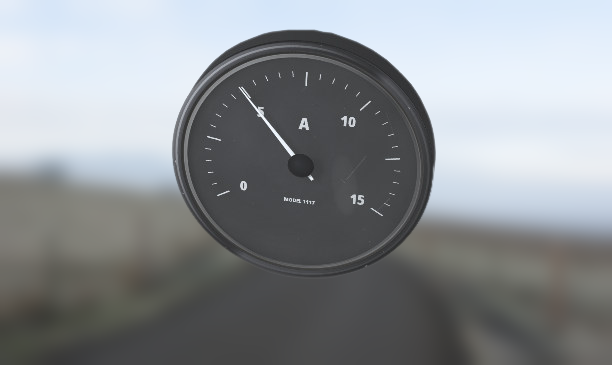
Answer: 5 A
